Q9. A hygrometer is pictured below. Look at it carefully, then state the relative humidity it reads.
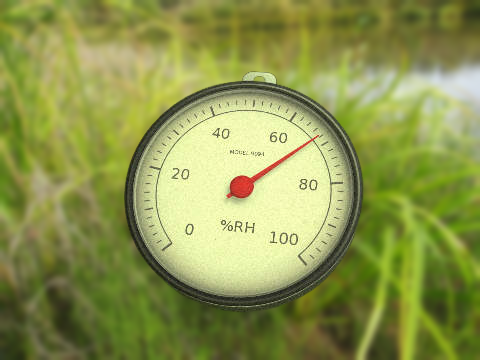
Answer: 68 %
